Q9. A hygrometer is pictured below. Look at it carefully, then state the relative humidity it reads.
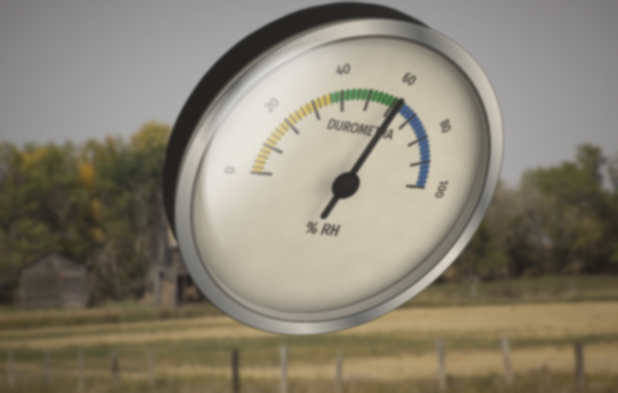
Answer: 60 %
